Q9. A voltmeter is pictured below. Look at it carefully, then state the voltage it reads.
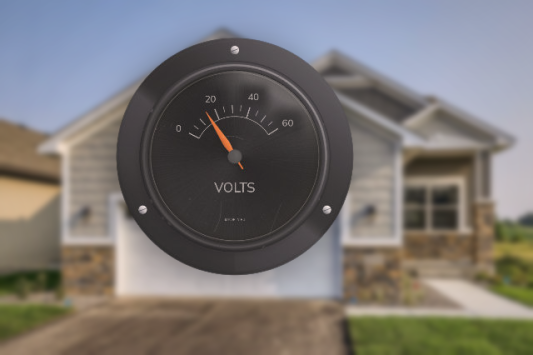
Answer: 15 V
